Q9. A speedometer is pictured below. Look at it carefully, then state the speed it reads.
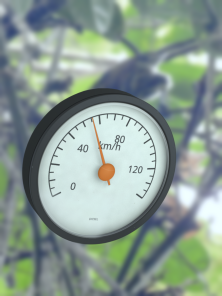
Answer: 55 km/h
